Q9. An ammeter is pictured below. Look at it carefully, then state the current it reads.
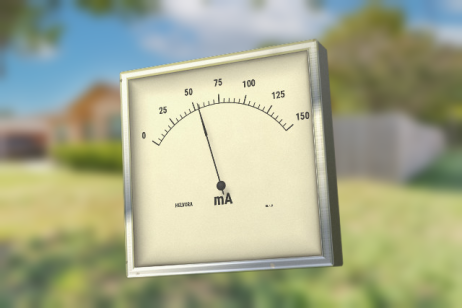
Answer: 55 mA
